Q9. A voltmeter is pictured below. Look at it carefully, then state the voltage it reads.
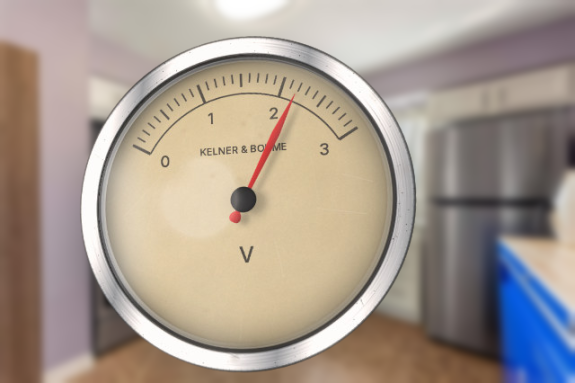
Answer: 2.2 V
